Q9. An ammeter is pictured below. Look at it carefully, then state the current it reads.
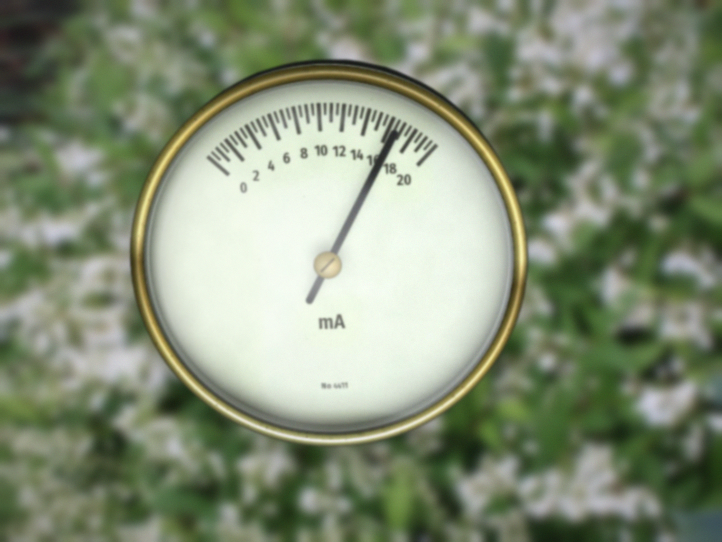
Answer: 16.5 mA
